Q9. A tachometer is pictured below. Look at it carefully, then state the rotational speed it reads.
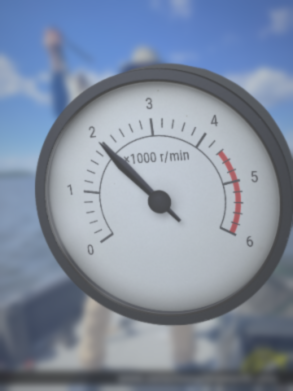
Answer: 2000 rpm
